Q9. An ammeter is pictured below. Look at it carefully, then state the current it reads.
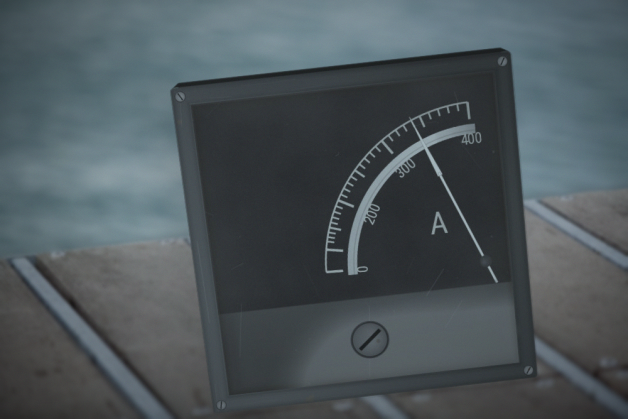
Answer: 340 A
